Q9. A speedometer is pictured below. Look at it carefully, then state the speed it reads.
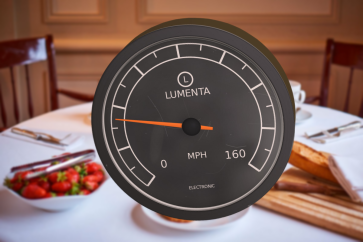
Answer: 35 mph
